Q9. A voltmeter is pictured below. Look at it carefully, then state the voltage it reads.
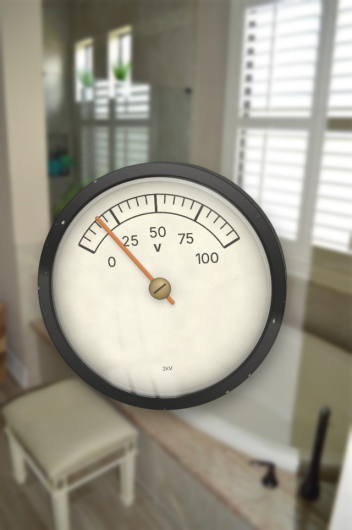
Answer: 17.5 V
